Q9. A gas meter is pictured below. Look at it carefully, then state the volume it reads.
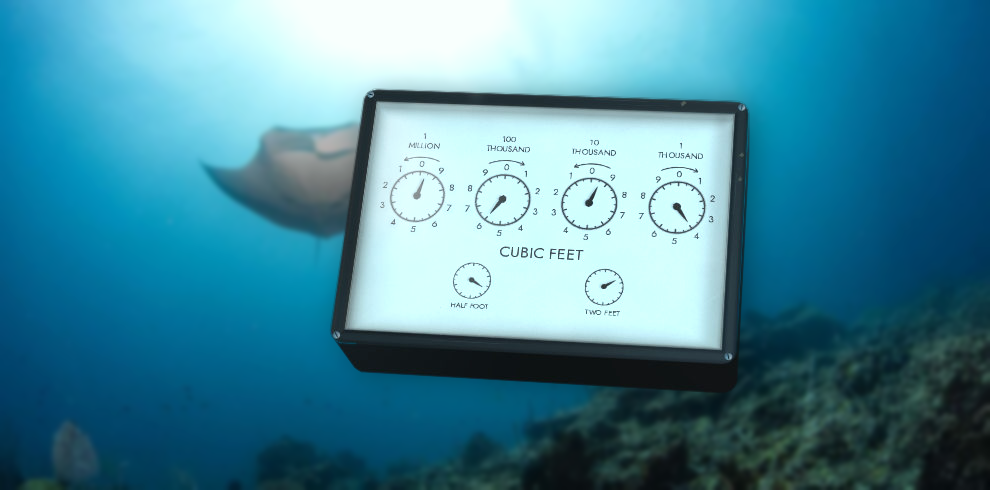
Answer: 959400 ft³
